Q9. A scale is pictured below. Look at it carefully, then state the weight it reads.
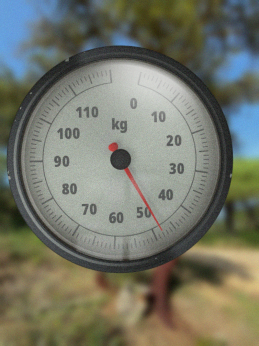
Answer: 48 kg
